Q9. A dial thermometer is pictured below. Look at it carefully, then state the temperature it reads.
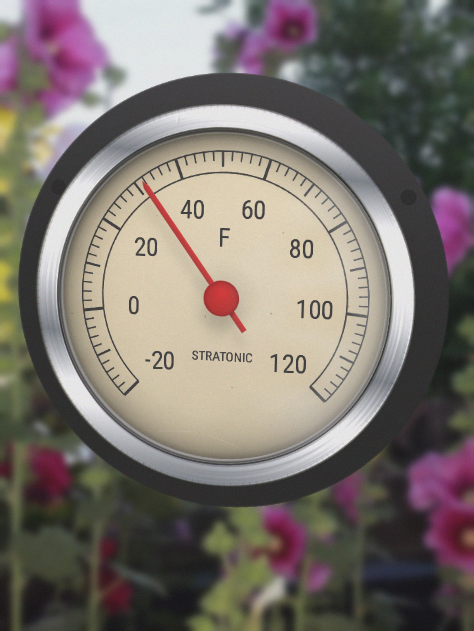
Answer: 32 °F
